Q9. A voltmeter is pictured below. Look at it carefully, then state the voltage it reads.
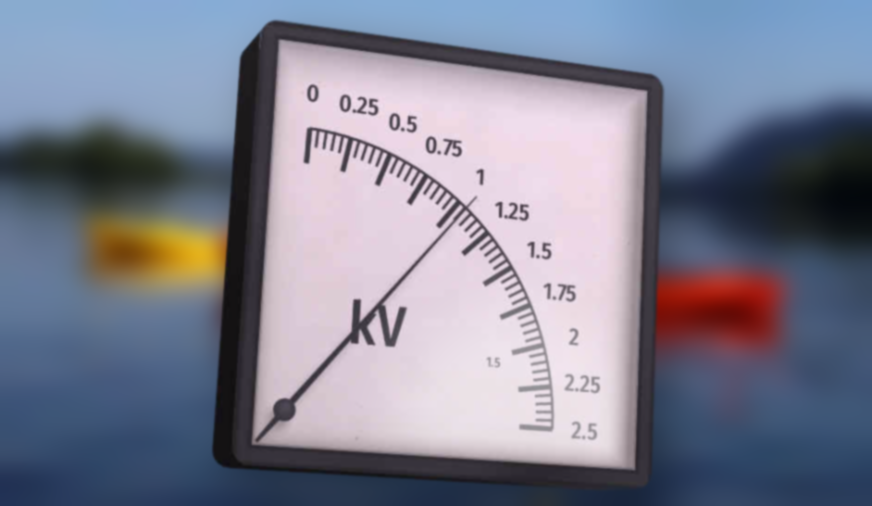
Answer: 1.05 kV
